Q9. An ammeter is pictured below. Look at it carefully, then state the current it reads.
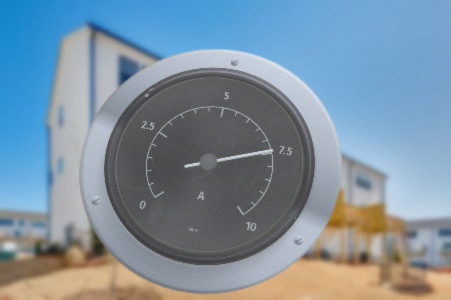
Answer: 7.5 A
